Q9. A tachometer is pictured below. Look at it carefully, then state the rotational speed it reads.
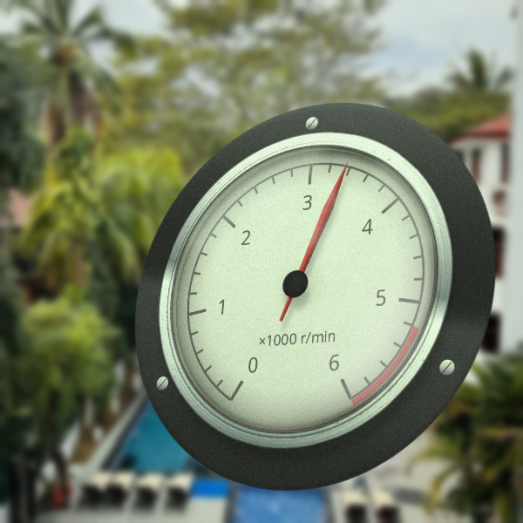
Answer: 3400 rpm
